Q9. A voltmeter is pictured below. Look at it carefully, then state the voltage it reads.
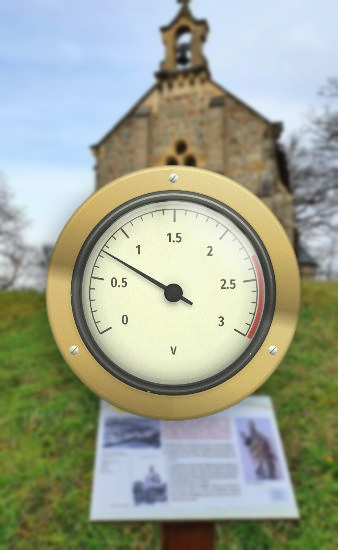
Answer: 0.75 V
